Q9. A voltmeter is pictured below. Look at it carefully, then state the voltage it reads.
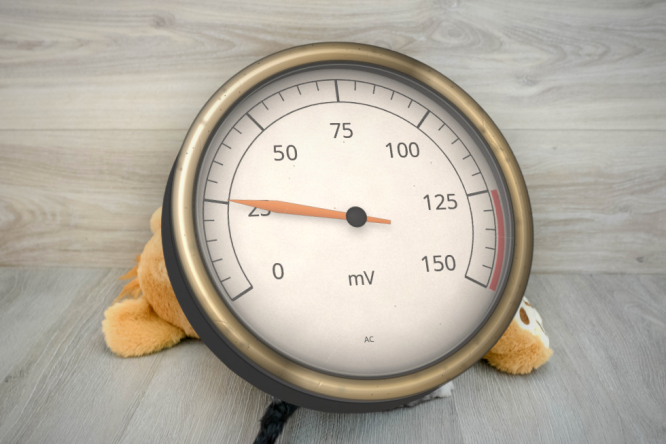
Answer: 25 mV
